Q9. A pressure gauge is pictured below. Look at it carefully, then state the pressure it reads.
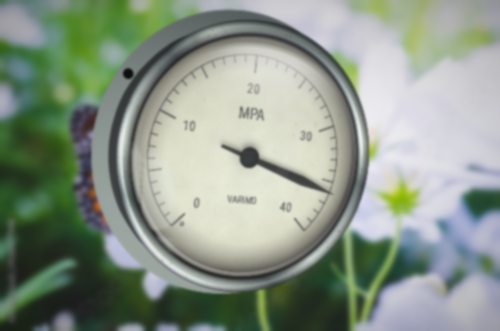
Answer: 36 MPa
